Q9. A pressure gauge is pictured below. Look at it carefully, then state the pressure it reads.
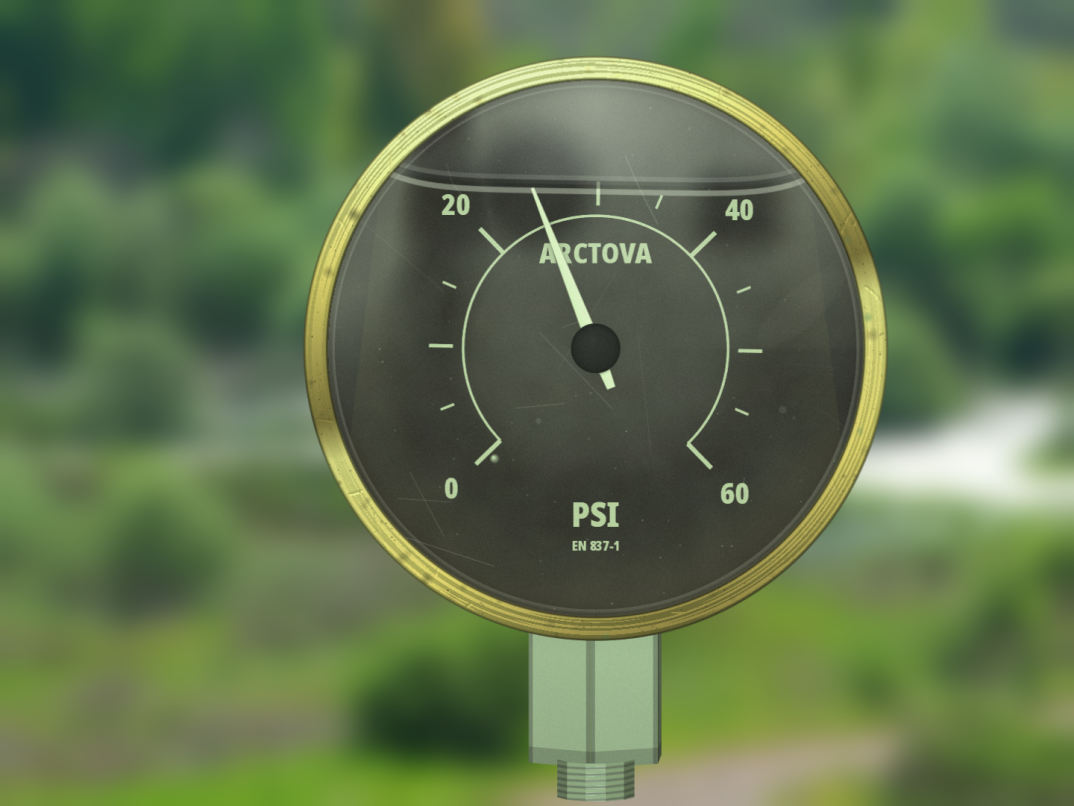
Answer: 25 psi
